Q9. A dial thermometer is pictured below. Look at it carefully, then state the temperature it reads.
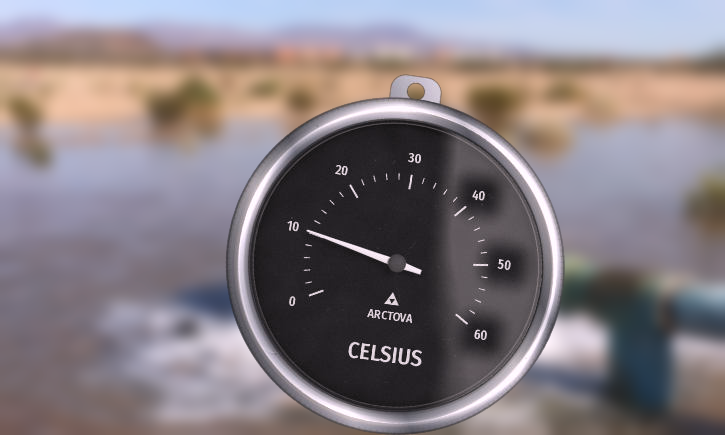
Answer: 10 °C
